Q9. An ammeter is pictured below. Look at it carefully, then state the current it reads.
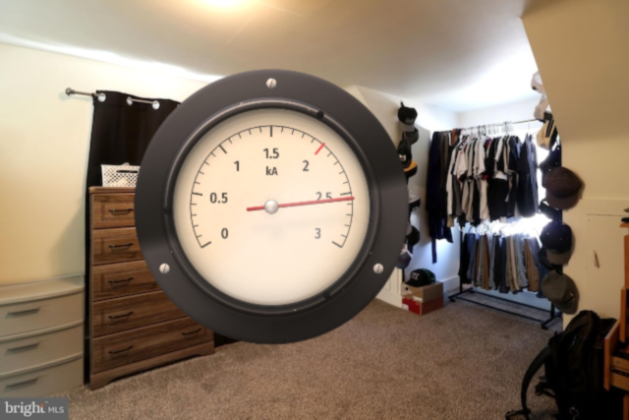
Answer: 2.55 kA
